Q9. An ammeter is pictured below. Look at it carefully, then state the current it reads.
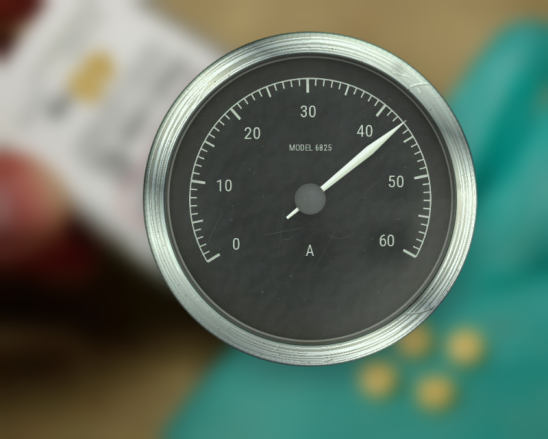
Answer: 43 A
